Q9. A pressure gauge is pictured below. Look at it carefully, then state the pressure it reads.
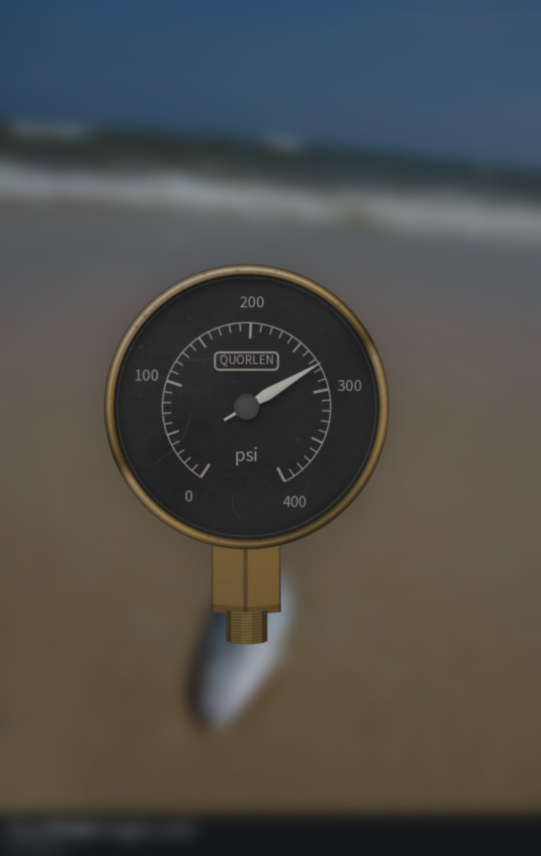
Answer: 275 psi
